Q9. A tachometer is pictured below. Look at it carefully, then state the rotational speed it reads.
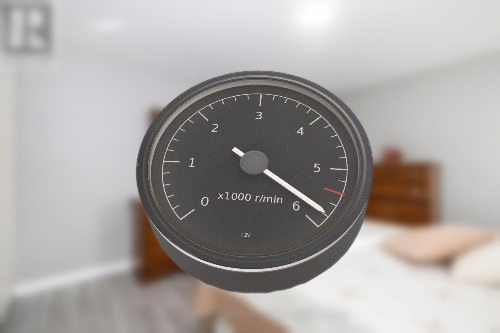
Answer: 5800 rpm
